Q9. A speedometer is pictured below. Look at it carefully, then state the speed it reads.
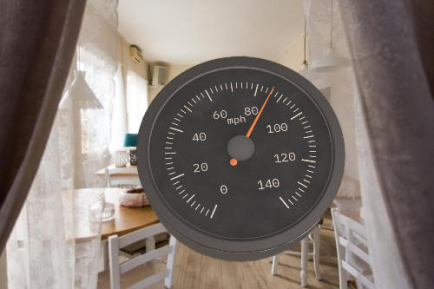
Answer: 86 mph
